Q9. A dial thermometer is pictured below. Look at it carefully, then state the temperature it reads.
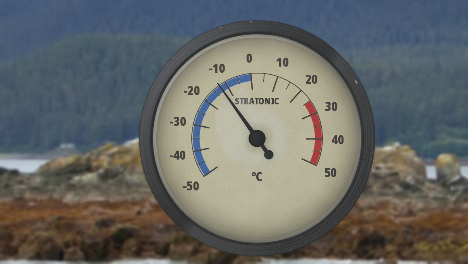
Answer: -12.5 °C
